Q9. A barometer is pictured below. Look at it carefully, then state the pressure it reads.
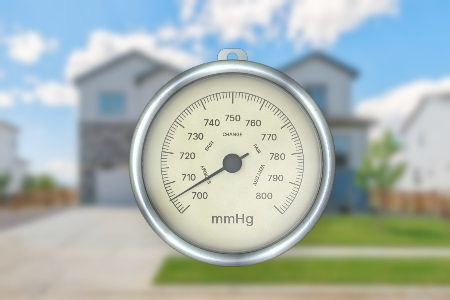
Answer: 705 mmHg
